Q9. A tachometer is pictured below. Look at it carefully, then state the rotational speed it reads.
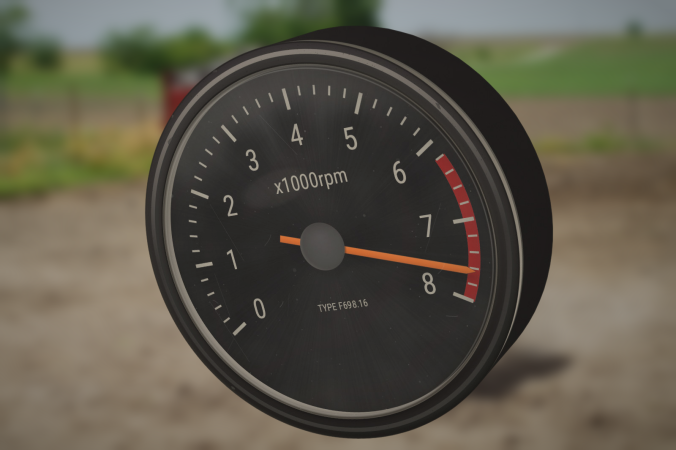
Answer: 7600 rpm
